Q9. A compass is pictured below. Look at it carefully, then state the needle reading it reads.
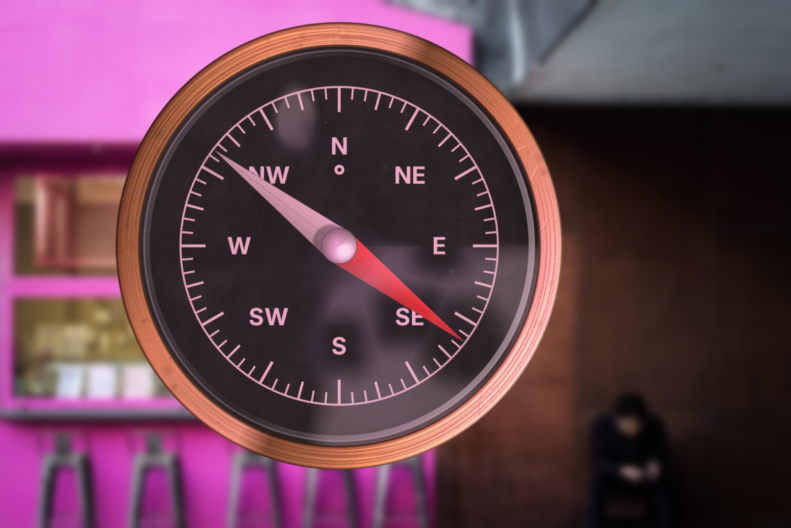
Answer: 127.5 °
